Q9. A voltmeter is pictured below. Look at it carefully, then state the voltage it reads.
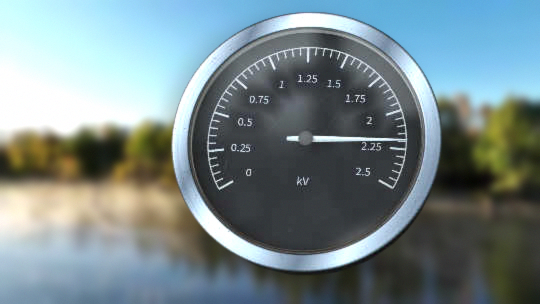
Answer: 2.2 kV
